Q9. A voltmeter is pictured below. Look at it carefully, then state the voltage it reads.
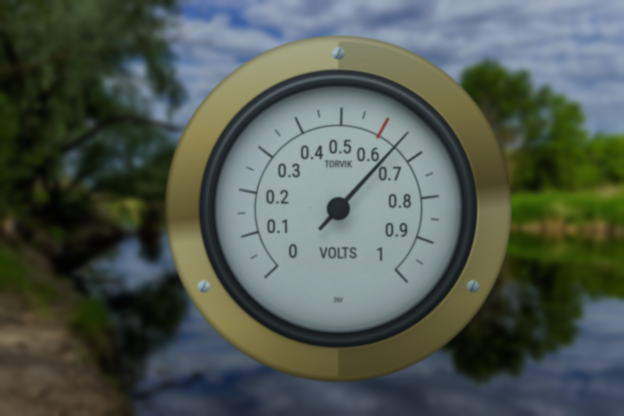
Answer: 0.65 V
